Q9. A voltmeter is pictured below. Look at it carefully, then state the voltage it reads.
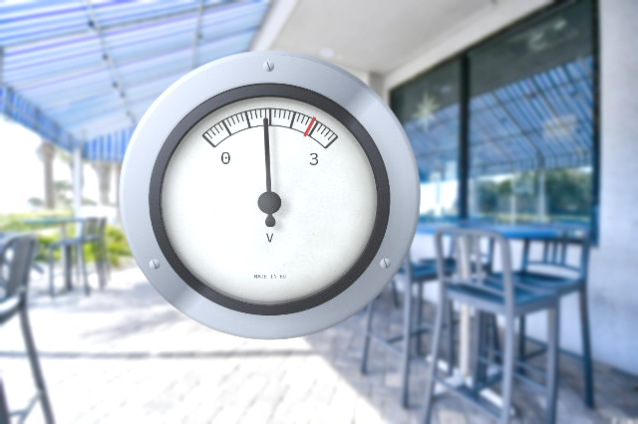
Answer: 1.4 V
